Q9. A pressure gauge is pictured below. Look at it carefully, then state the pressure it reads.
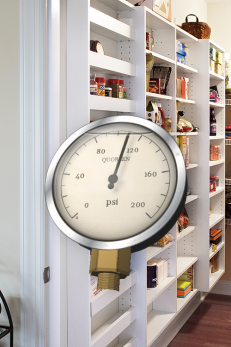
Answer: 110 psi
